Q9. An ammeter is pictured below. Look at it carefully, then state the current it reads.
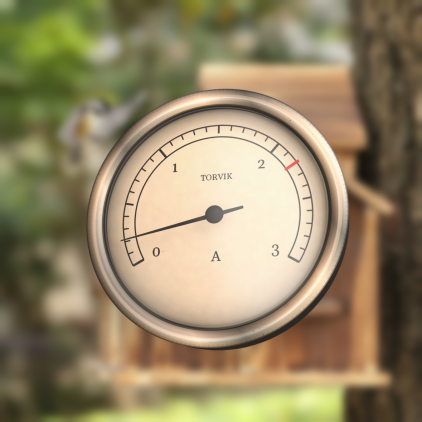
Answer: 0.2 A
